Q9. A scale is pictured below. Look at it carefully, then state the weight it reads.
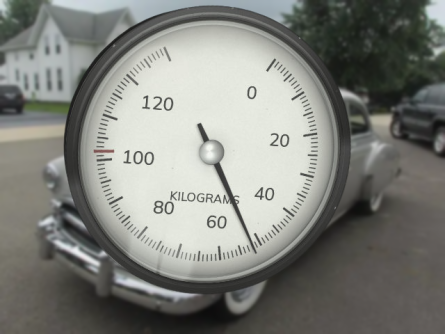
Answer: 52 kg
